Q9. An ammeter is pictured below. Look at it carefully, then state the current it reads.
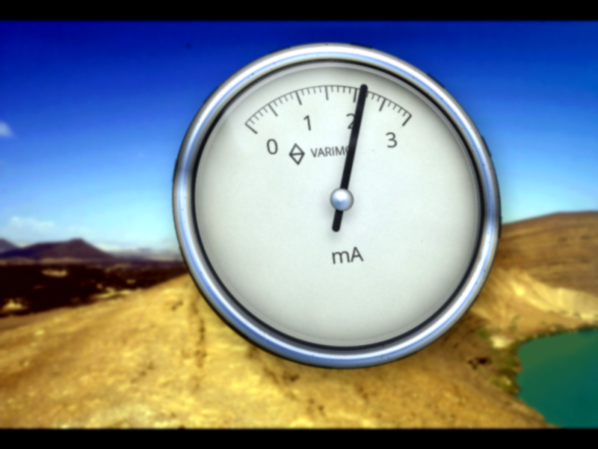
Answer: 2.1 mA
